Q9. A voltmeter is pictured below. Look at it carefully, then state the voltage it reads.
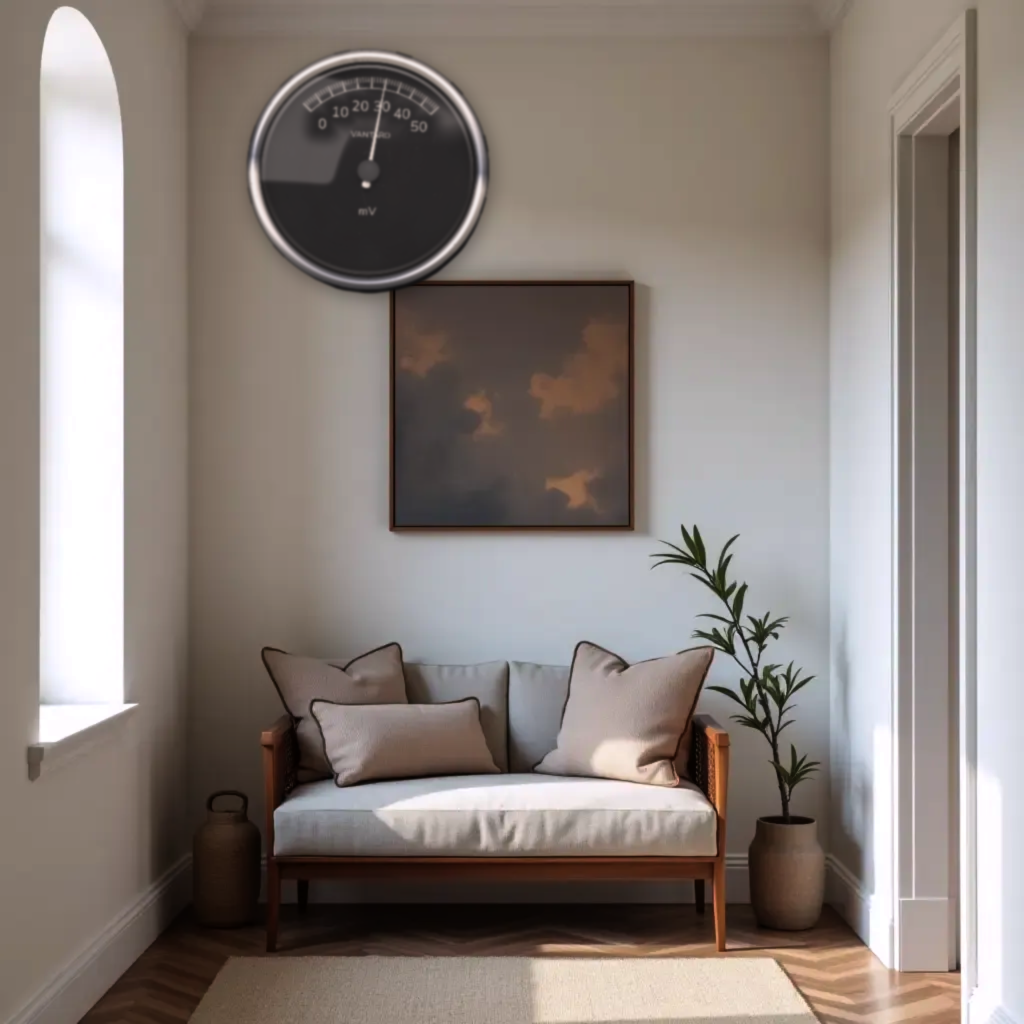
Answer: 30 mV
